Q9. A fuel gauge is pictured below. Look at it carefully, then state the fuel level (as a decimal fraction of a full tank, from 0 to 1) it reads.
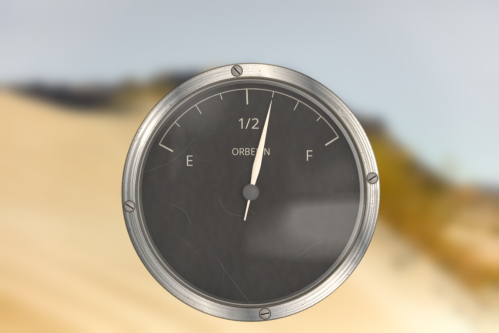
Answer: 0.625
